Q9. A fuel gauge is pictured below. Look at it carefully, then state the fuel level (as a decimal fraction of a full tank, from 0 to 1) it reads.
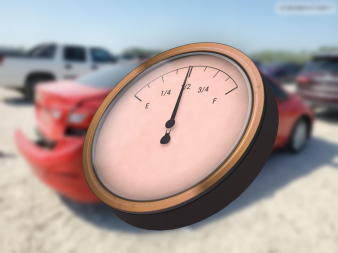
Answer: 0.5
